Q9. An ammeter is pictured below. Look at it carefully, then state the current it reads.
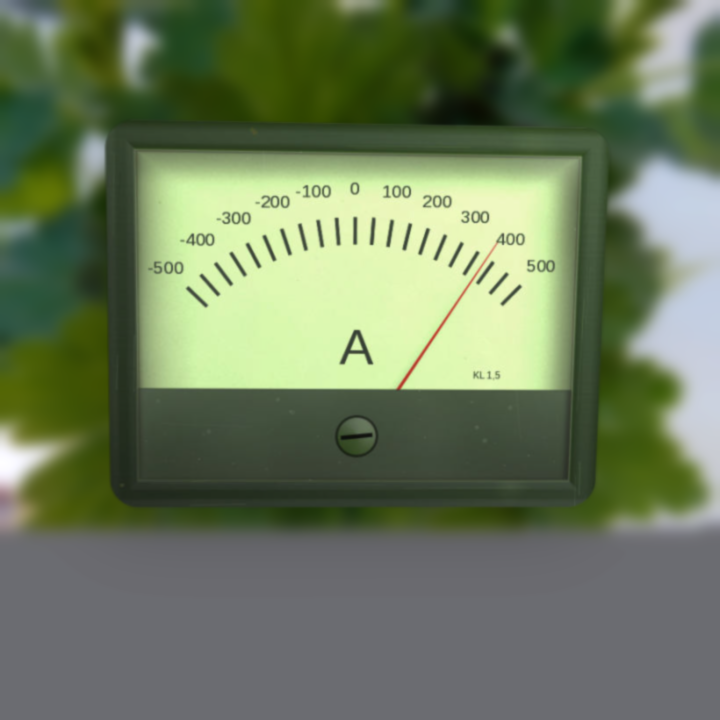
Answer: 375 A
